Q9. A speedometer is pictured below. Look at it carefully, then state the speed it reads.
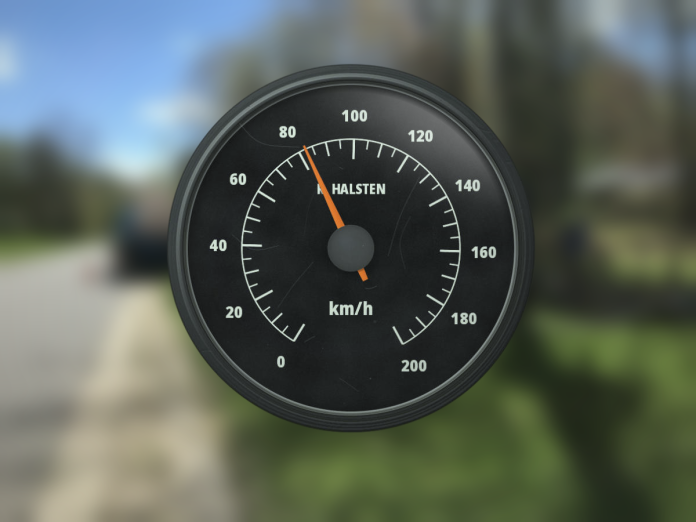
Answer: 82.5 km/h
